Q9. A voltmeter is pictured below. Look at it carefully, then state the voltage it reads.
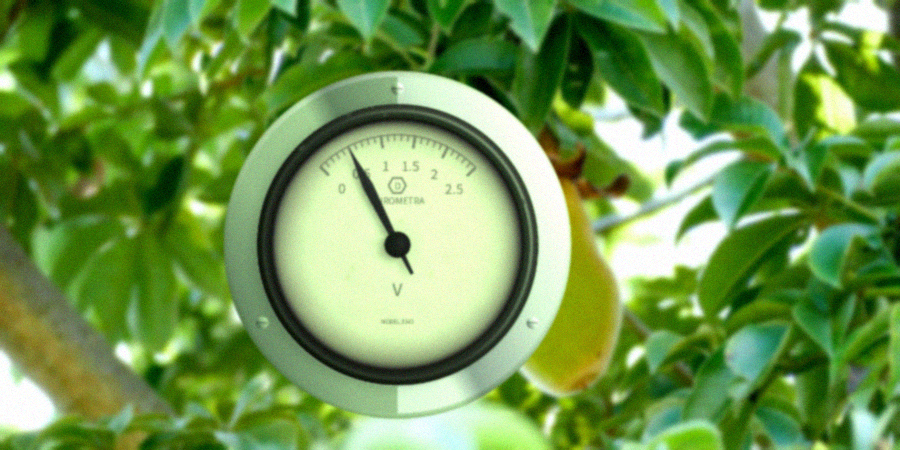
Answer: 0.5 V
